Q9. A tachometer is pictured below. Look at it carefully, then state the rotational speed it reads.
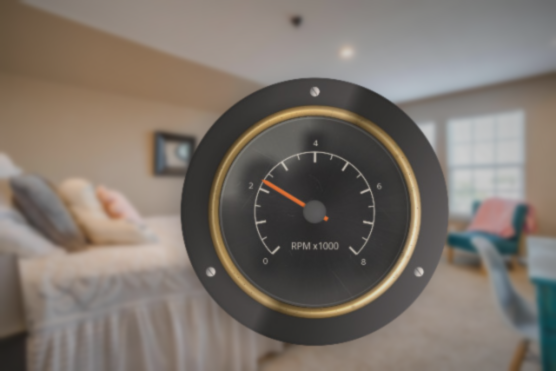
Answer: 2250 rpm
